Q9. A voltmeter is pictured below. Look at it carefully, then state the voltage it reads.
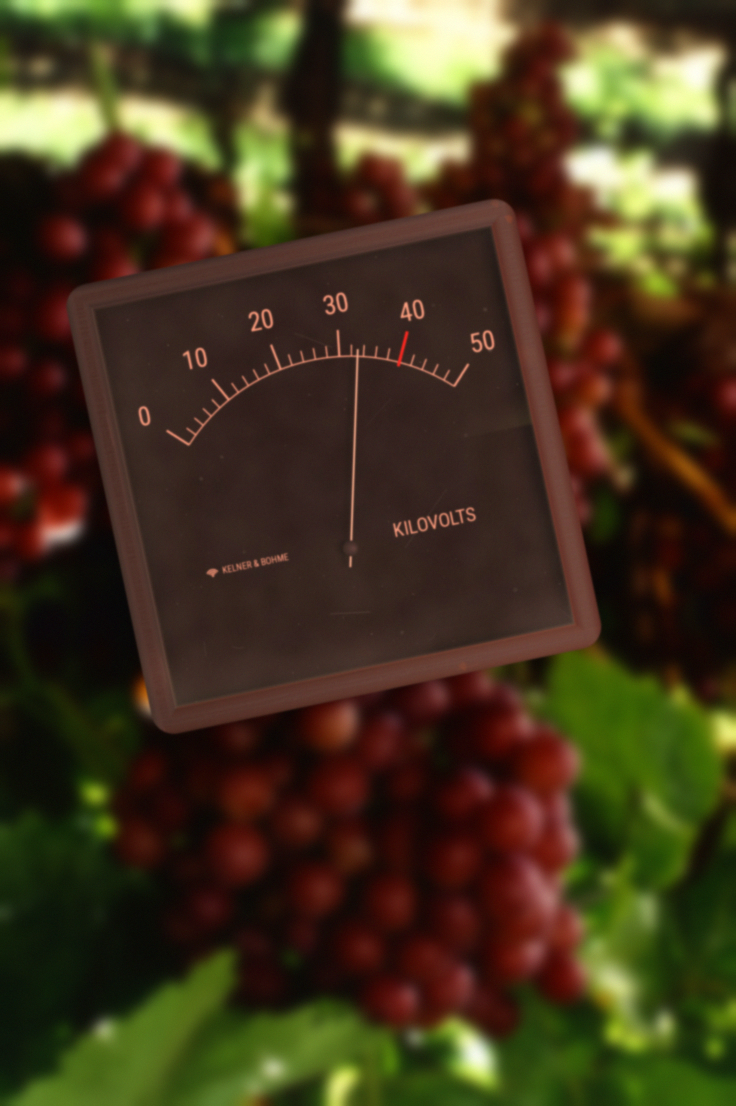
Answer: 33 kV
